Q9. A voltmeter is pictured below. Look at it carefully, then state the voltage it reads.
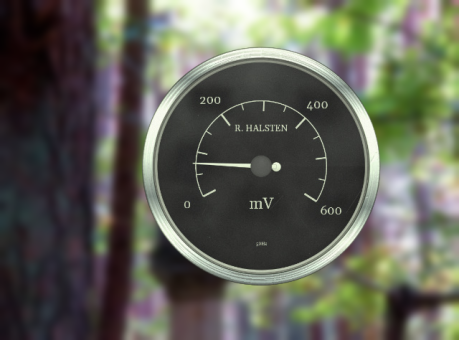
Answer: 75 mV
